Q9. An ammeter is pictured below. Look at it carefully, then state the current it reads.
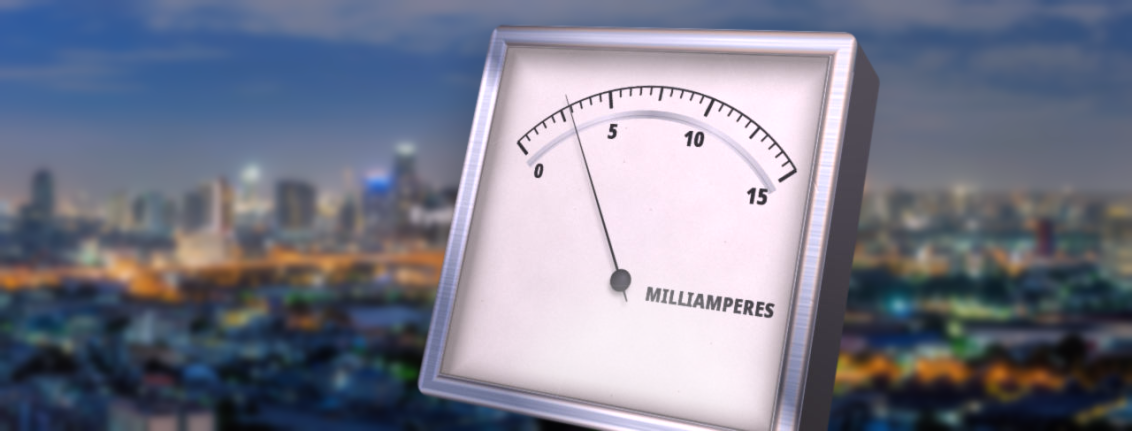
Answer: 3 mA
